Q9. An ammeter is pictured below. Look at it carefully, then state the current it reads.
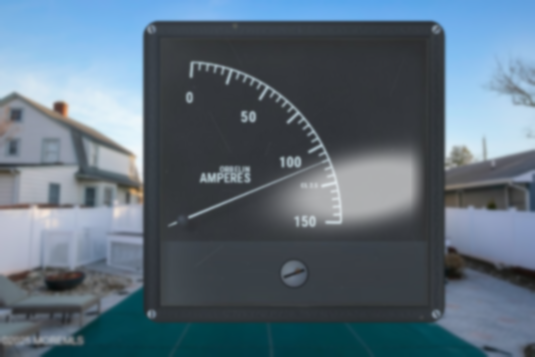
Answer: 110 A
